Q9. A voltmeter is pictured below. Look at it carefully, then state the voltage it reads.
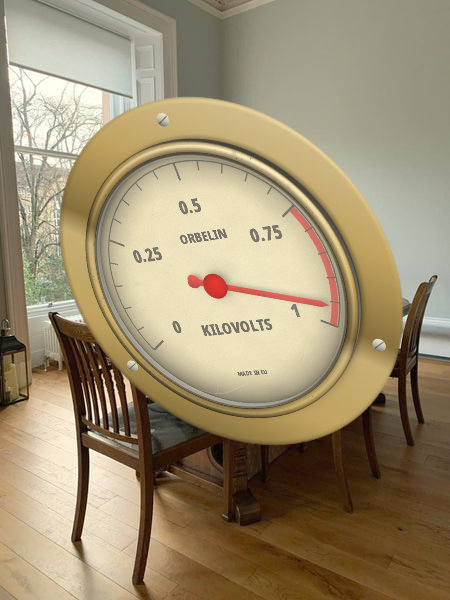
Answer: 0.95 kV
